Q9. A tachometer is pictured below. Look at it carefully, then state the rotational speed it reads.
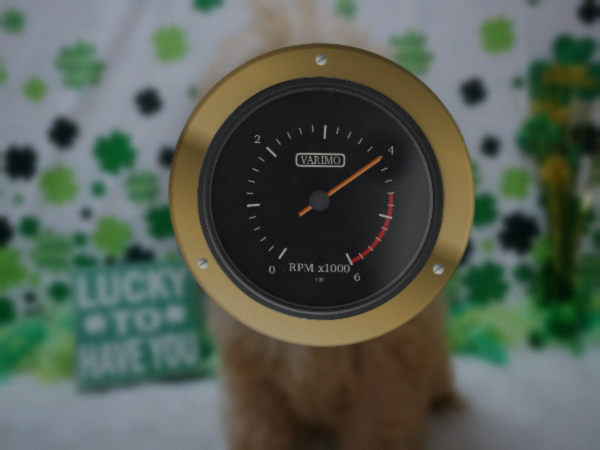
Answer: 4000 rpm
